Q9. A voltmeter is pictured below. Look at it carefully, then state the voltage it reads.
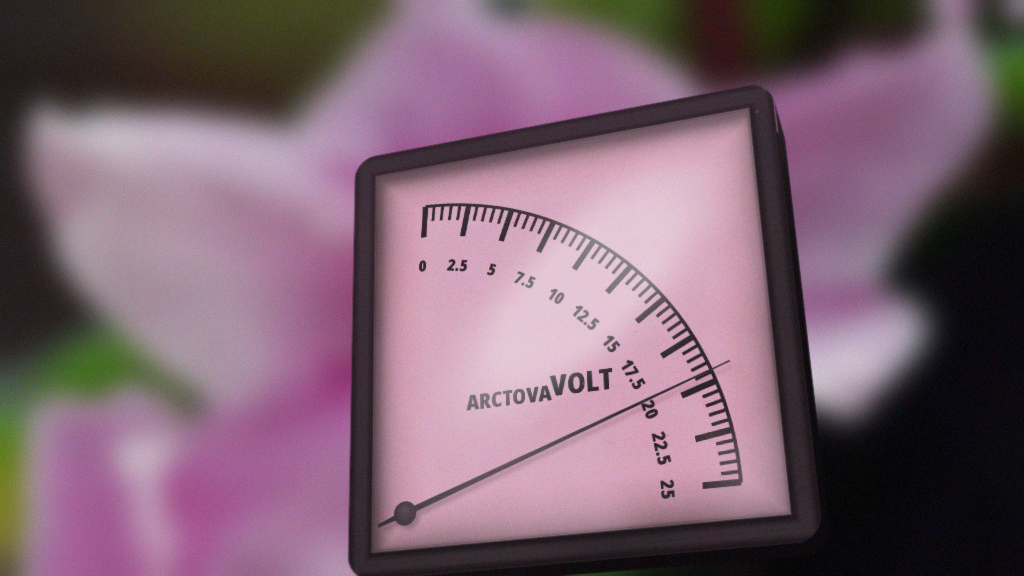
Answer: 19.5 V
